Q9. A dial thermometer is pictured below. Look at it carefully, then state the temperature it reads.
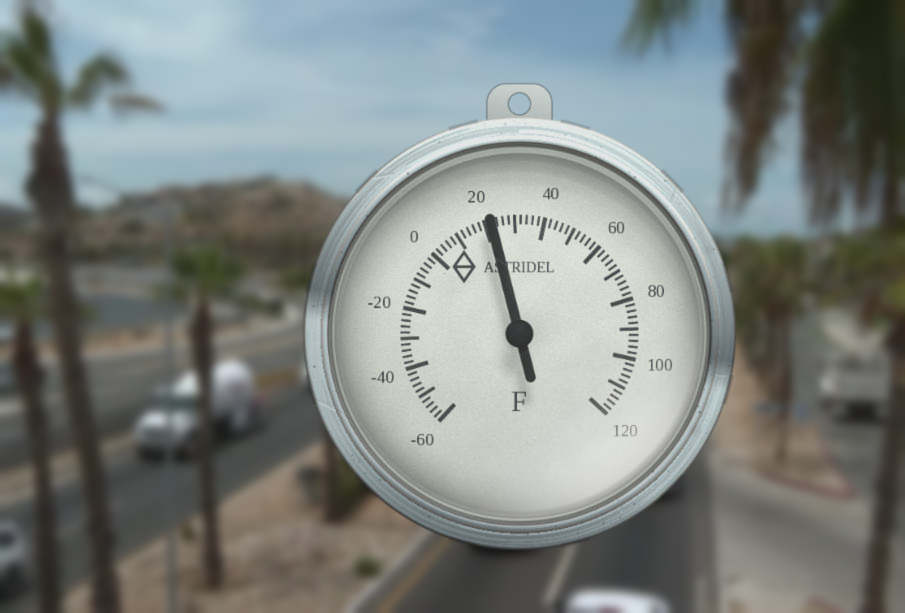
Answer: 22 °F
